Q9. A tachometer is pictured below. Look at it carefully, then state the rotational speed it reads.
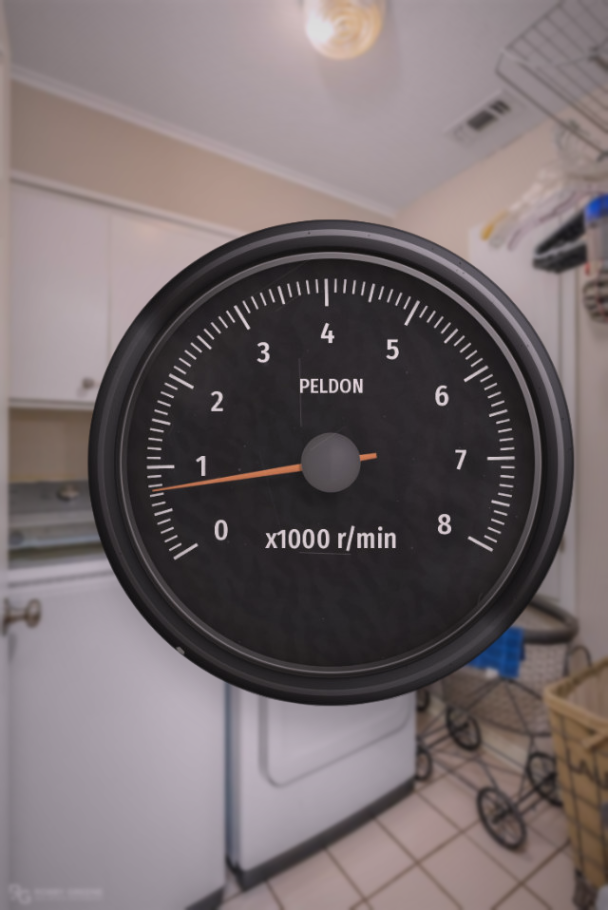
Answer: 750 rpm
